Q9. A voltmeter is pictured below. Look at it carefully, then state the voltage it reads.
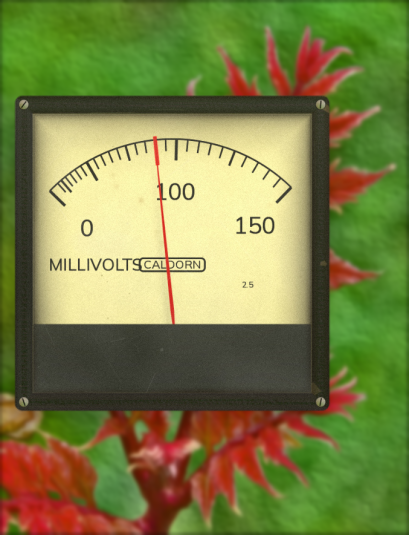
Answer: 90 mV
